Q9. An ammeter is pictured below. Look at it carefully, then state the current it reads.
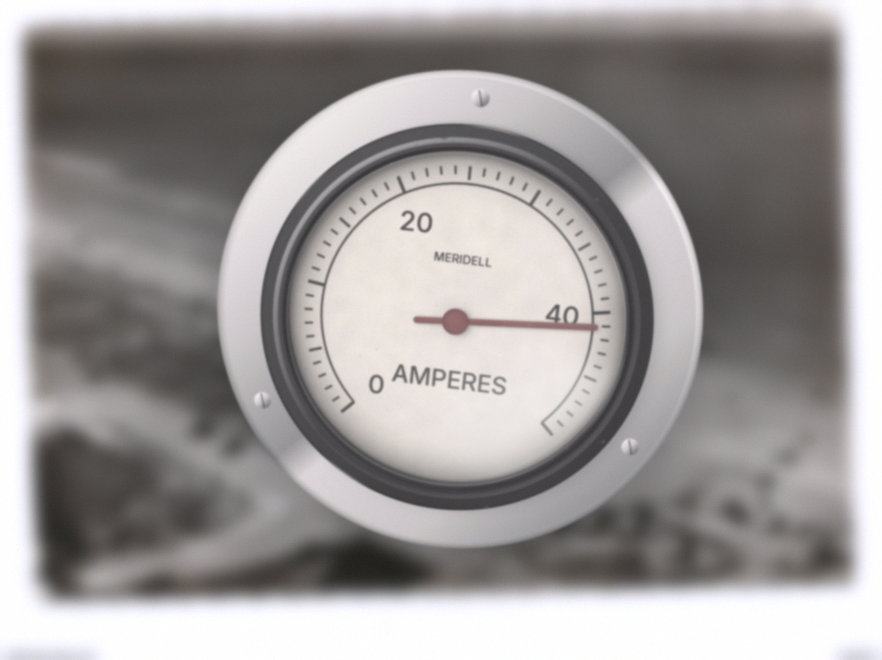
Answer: 41 A
